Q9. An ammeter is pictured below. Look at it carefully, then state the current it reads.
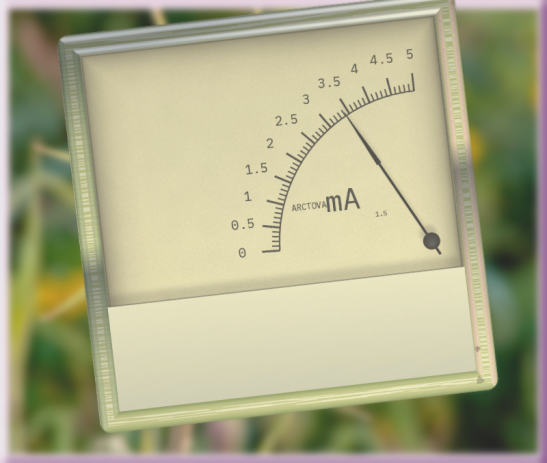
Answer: 3.4 mA
